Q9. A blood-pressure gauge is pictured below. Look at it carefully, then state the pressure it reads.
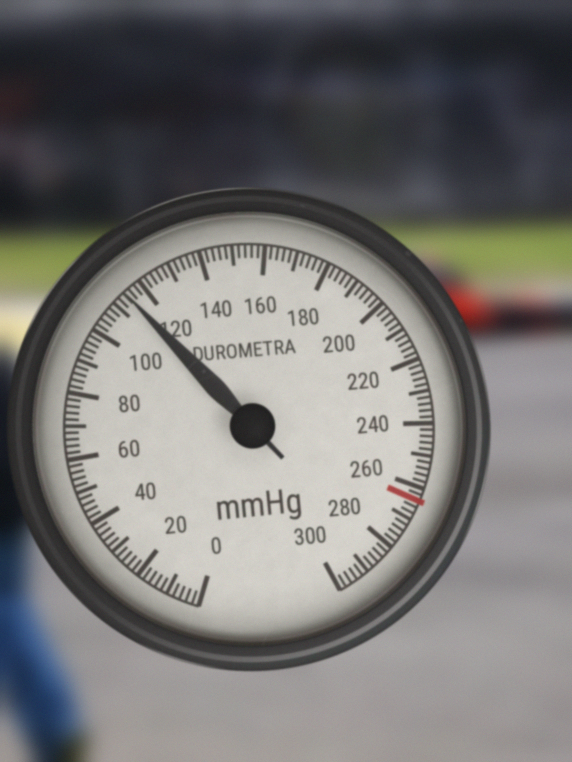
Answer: 114 mmHg
